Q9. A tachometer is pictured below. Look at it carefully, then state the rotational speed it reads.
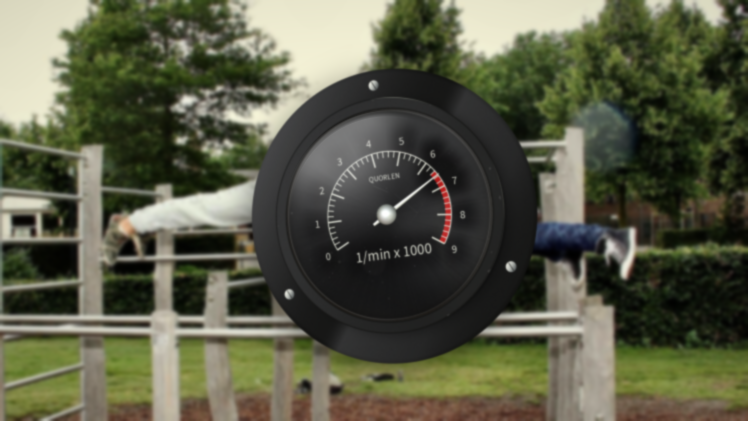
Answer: 6600 rpm
